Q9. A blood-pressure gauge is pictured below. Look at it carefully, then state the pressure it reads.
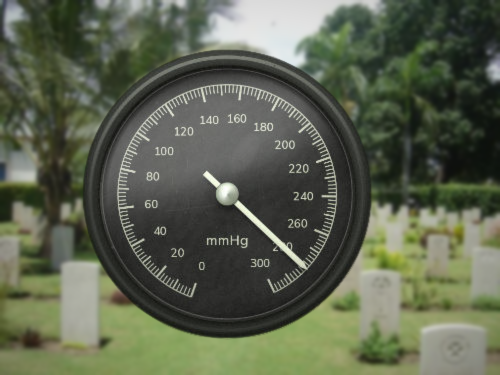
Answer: 280 mmHg
